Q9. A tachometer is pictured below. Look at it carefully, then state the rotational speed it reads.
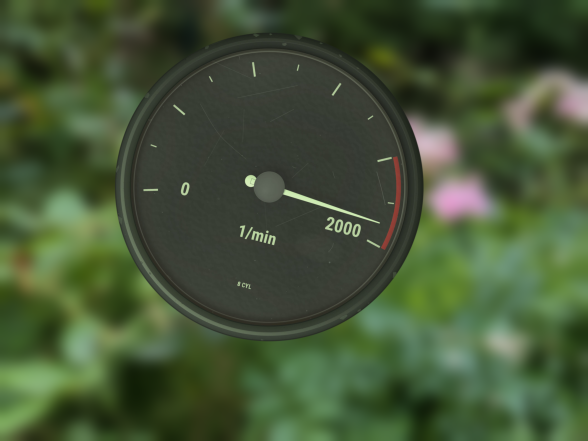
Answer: 1900 rpm
